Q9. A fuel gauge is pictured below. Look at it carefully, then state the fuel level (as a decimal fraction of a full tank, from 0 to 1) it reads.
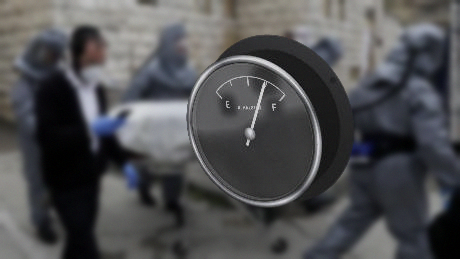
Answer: 0.75
